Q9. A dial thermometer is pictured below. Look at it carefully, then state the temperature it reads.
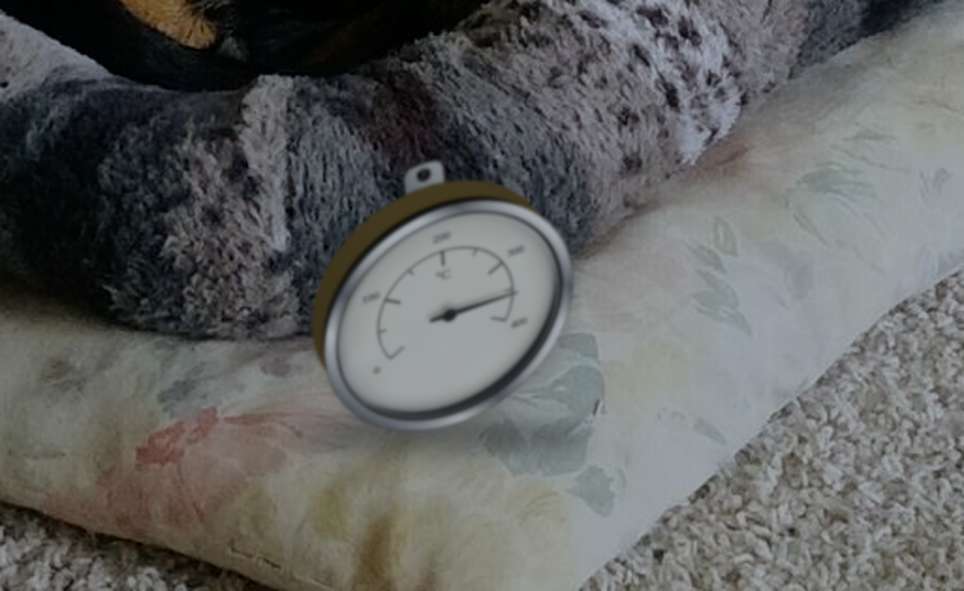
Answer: 350 °C
